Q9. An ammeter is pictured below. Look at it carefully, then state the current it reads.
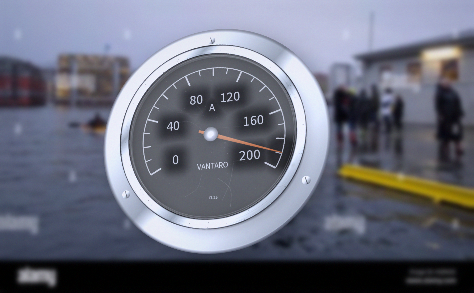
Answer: 190 A
